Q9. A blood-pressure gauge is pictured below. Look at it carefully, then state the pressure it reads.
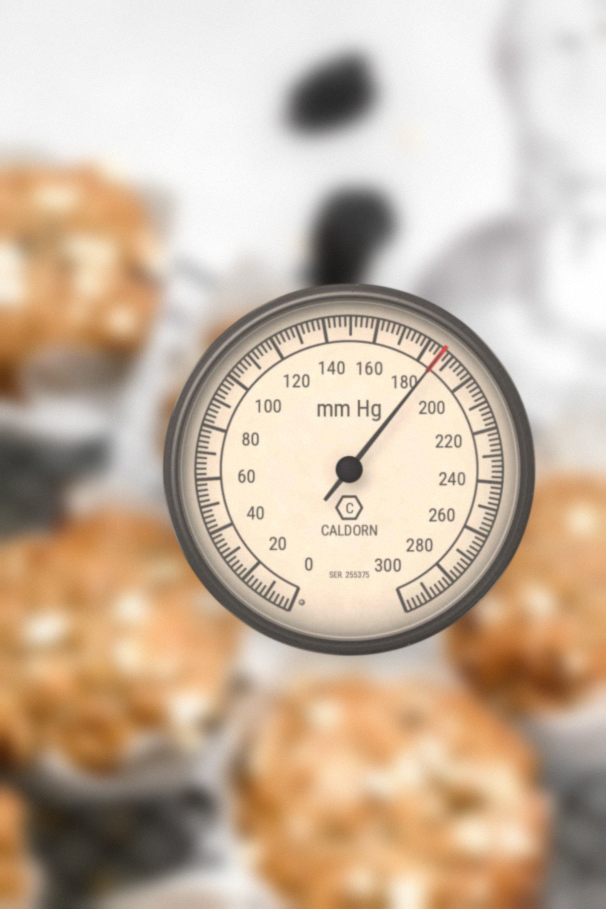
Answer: 186 mmHg
